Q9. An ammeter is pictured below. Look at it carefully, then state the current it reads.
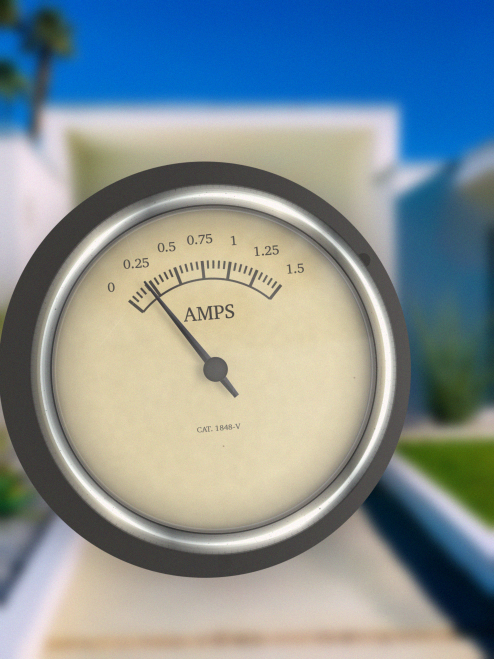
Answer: 0.2 A
